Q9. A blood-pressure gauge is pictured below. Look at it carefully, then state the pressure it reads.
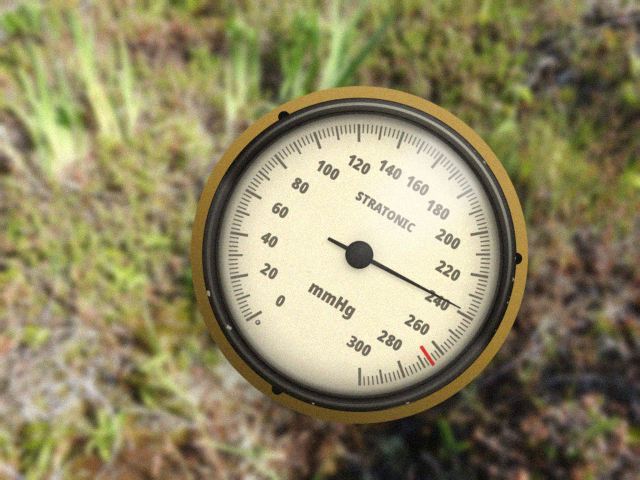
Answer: 238 mmHg
